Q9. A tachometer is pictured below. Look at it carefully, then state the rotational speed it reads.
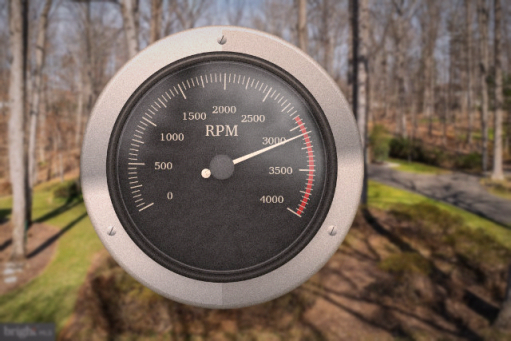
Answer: 3100 rpm
